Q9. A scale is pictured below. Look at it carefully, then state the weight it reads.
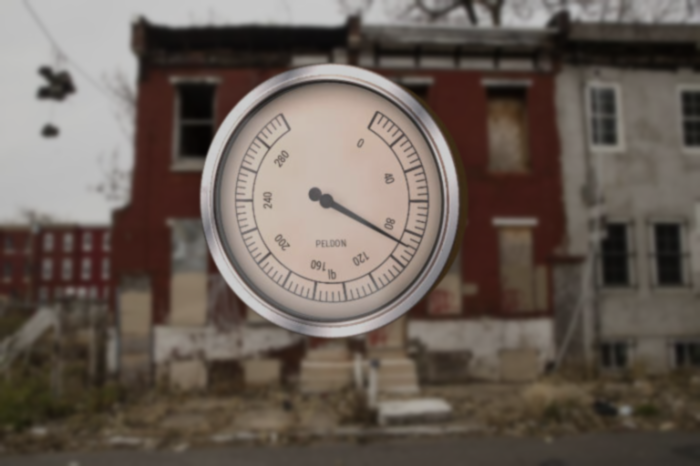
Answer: 88 lb
